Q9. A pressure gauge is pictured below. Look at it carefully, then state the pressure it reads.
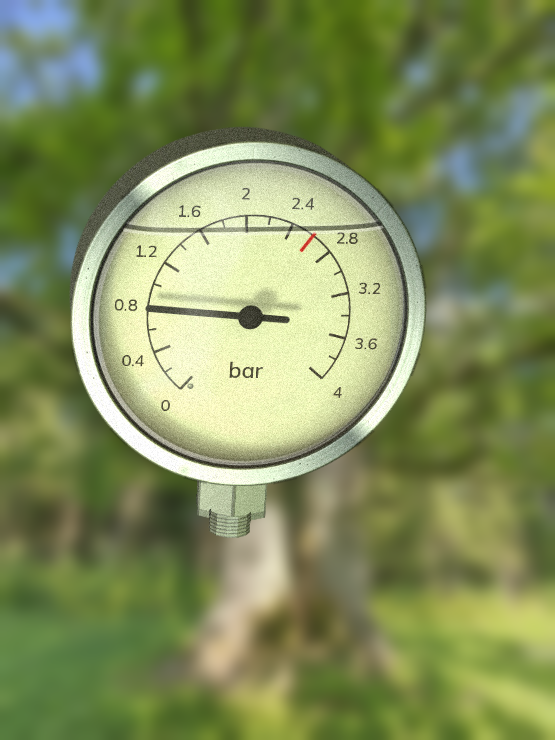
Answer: 0.8 bar
